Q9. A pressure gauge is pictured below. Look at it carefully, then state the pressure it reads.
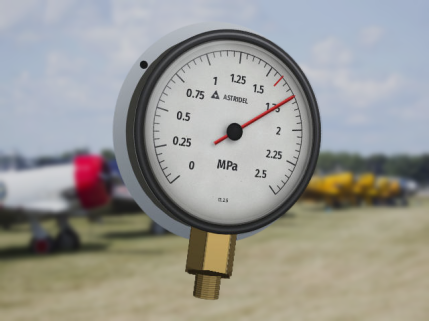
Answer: 1.75 MPa
